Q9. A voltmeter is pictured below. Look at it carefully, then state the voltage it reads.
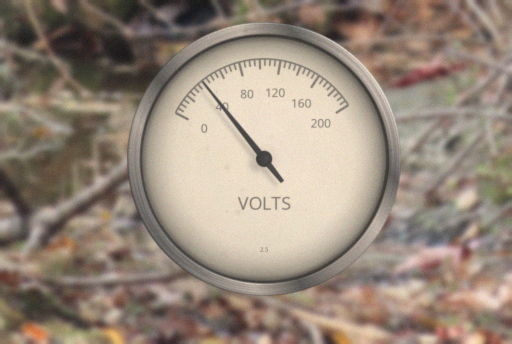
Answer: 40 V
